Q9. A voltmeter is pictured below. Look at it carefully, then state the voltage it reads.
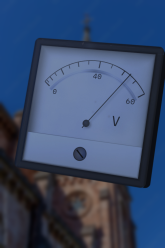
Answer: 52.5 V
